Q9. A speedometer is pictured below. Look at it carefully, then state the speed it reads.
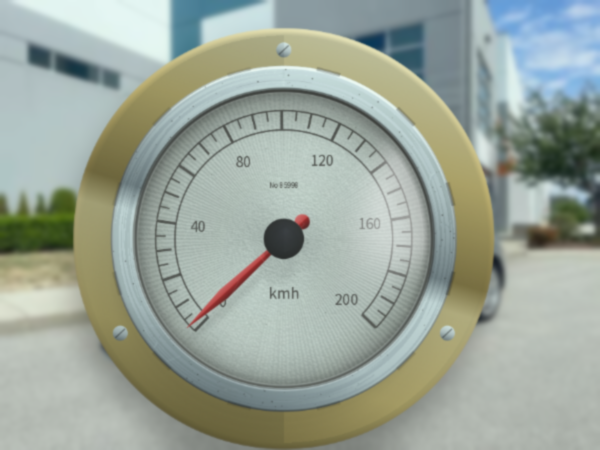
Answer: 2.5 km/h
